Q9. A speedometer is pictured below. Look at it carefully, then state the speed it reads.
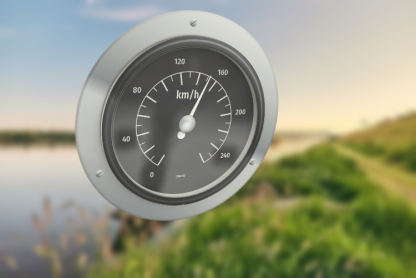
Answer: 150 km/h
